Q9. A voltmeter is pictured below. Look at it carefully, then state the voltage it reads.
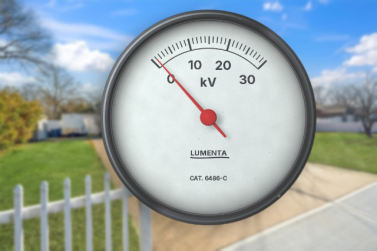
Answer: 1 kV
